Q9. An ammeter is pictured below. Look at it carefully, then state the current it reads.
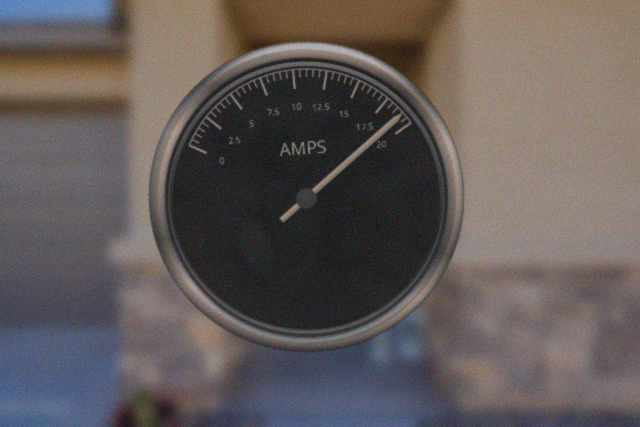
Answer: 19 A
